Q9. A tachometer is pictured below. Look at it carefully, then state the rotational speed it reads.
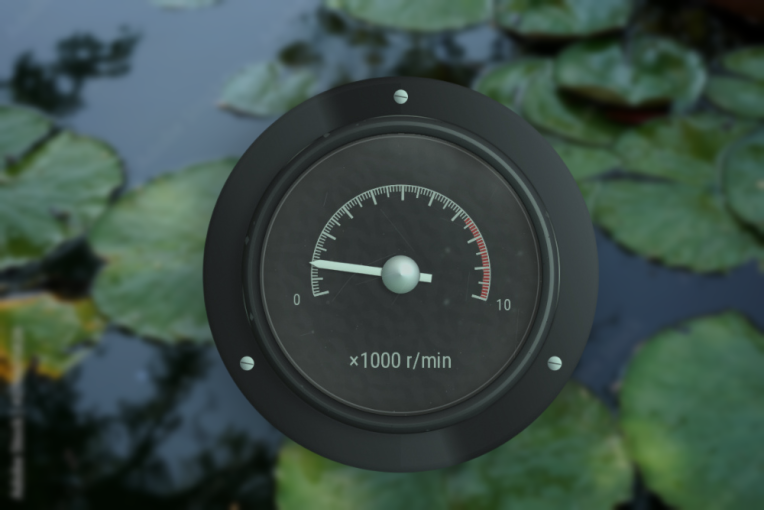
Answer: 1000 rpm
